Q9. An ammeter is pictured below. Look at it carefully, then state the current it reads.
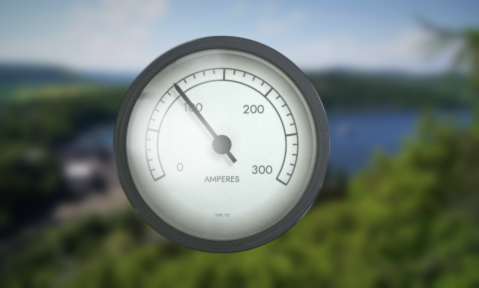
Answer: 100 A
